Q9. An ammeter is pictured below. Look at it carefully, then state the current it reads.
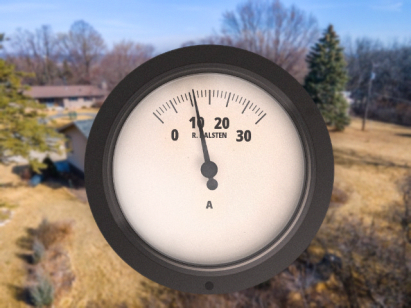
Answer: 11 A
